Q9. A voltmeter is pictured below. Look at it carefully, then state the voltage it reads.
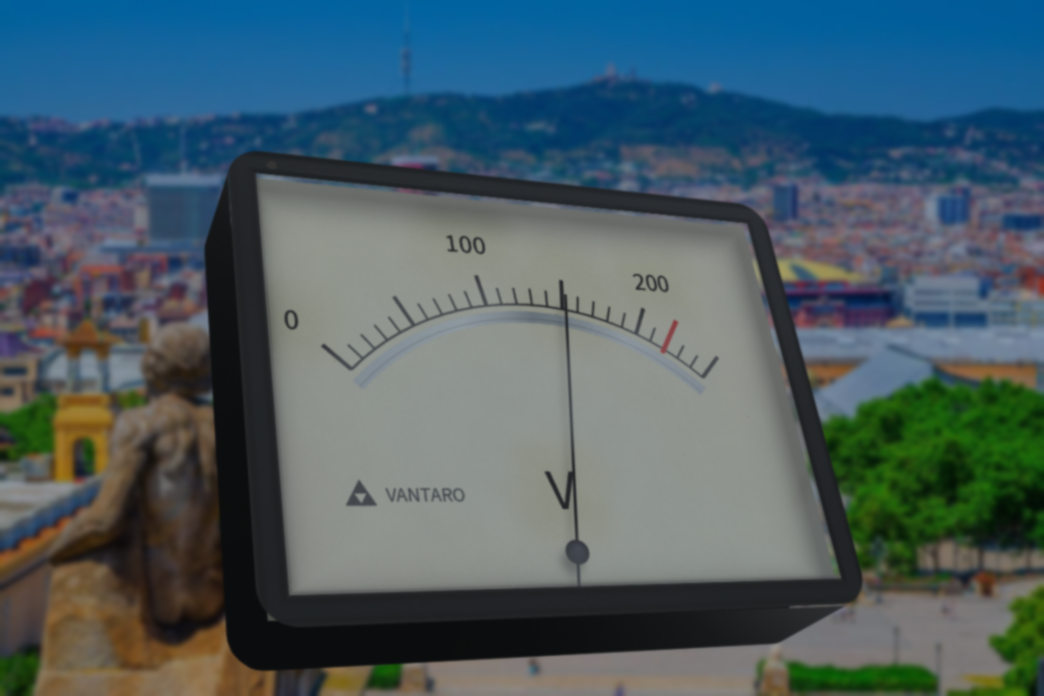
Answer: 150 V
